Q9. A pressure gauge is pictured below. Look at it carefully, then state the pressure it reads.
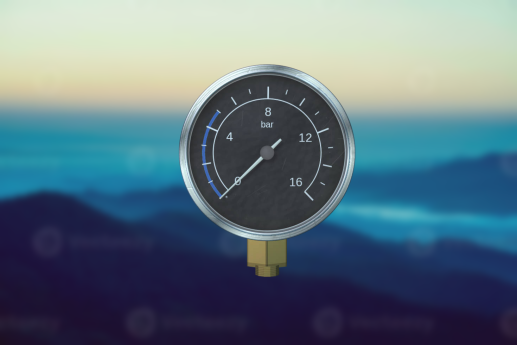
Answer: 0 bar
